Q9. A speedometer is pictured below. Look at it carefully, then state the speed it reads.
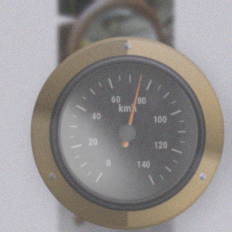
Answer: 75 km/h
